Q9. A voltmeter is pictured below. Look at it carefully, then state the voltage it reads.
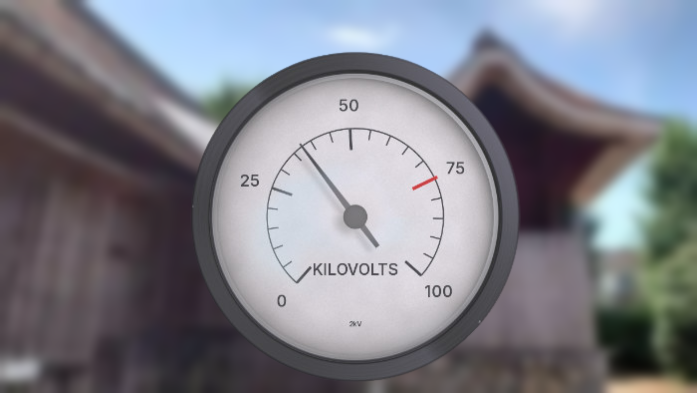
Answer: 37.5 kV
